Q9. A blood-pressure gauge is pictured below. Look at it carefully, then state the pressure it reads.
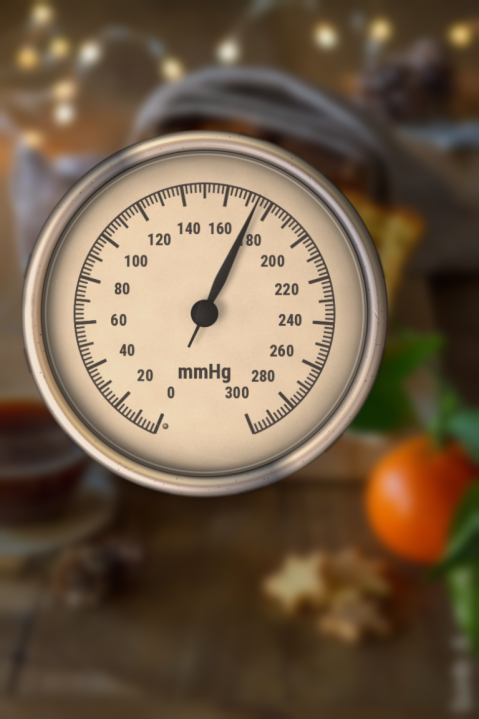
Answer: 174 mmHg
